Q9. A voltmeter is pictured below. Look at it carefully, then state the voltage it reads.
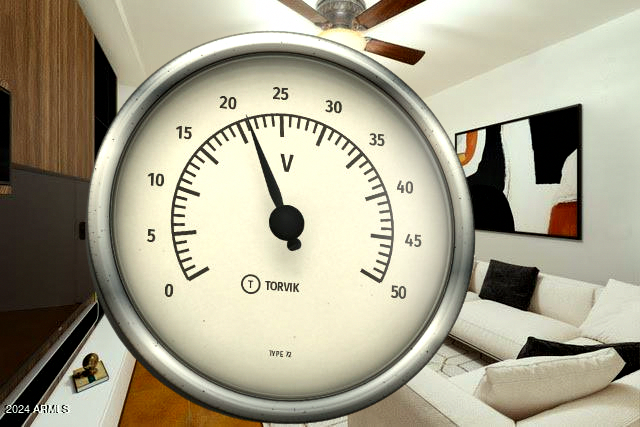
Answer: 21 V
